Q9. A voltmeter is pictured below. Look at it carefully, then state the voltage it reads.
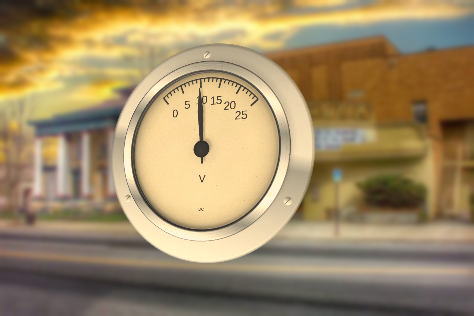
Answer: 10 V
